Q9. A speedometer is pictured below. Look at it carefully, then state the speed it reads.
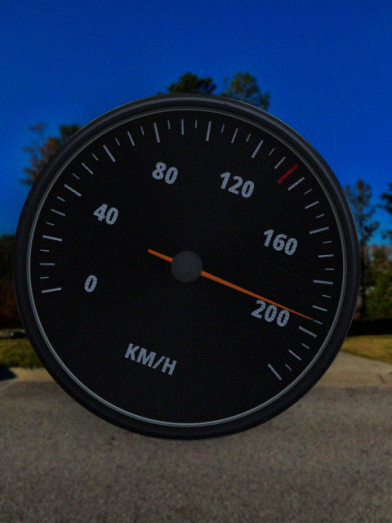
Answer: 195 km/h
